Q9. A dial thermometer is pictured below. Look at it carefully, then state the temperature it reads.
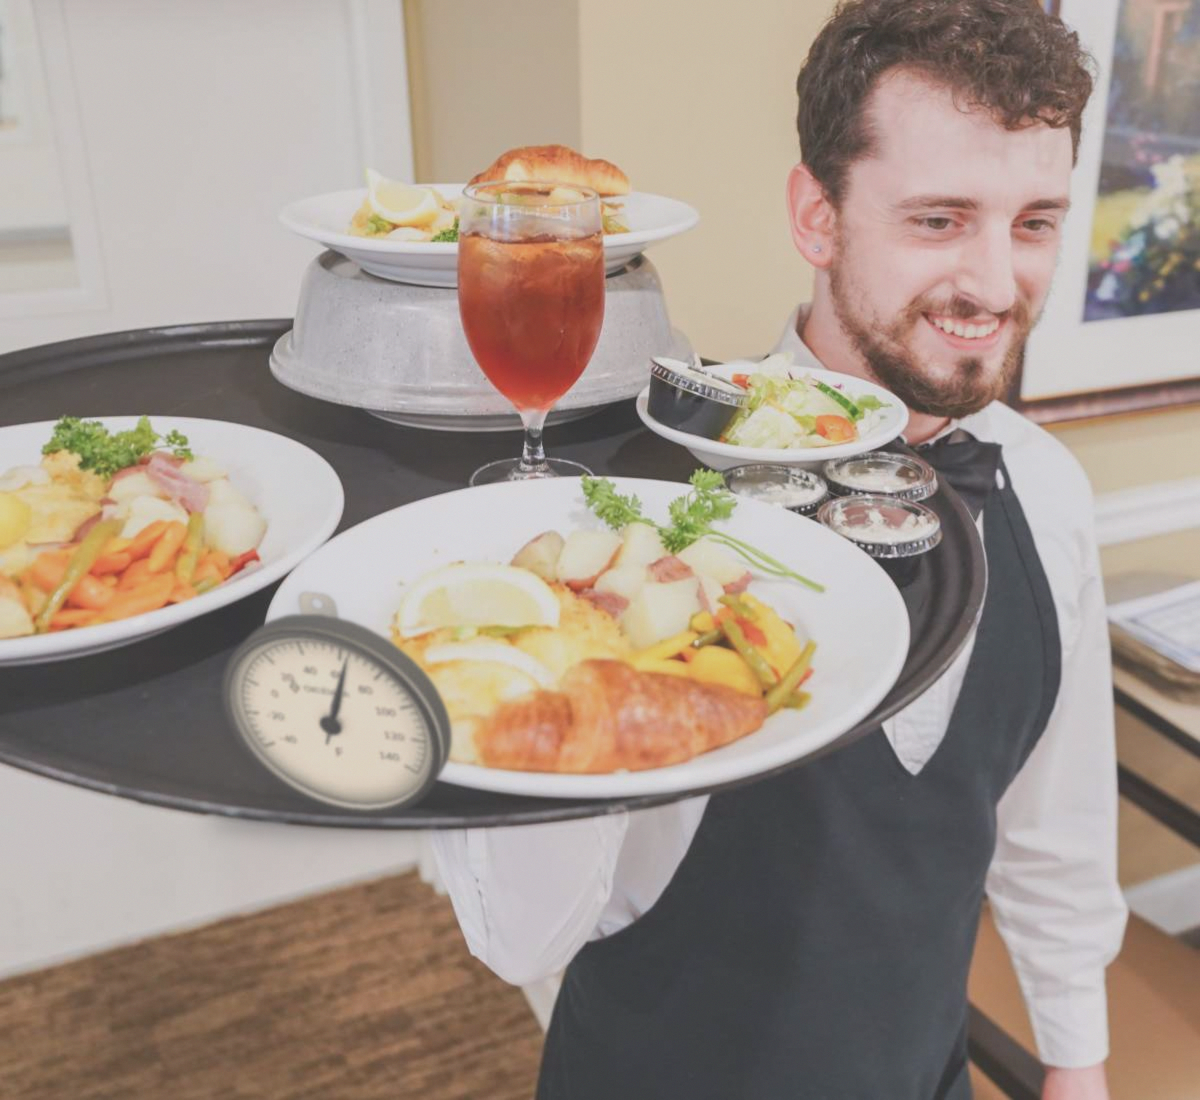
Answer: 64 °F
